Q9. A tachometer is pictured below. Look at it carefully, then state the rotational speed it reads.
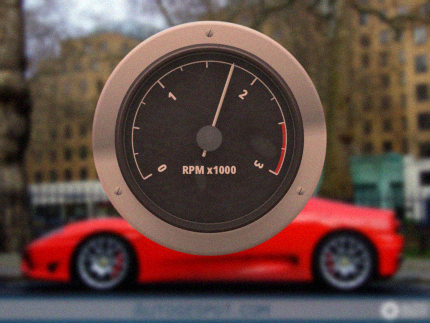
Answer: 1750 rpm
